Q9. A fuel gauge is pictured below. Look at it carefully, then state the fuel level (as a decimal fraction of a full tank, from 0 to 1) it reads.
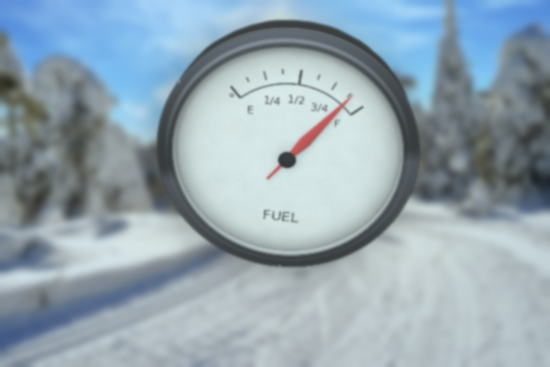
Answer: 0.875
